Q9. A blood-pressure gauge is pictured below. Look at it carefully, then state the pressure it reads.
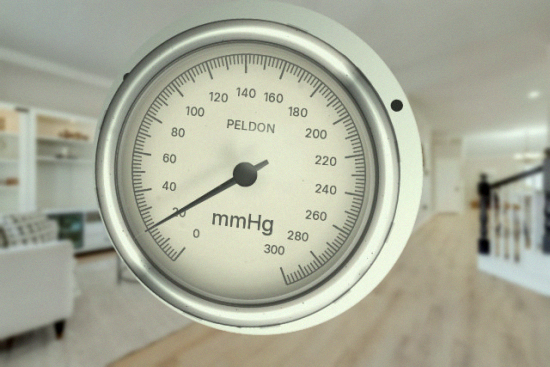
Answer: 20 mmHg
